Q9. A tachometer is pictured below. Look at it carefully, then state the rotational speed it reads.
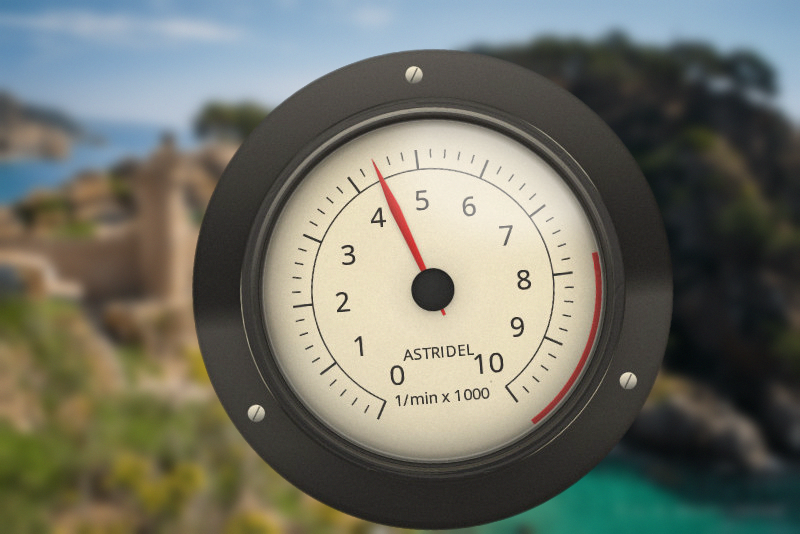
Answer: 4400 rpm
